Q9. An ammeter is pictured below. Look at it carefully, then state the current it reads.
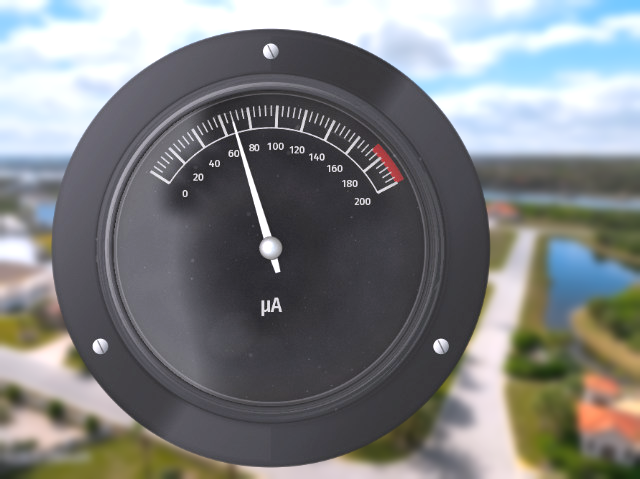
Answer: 68 µA
